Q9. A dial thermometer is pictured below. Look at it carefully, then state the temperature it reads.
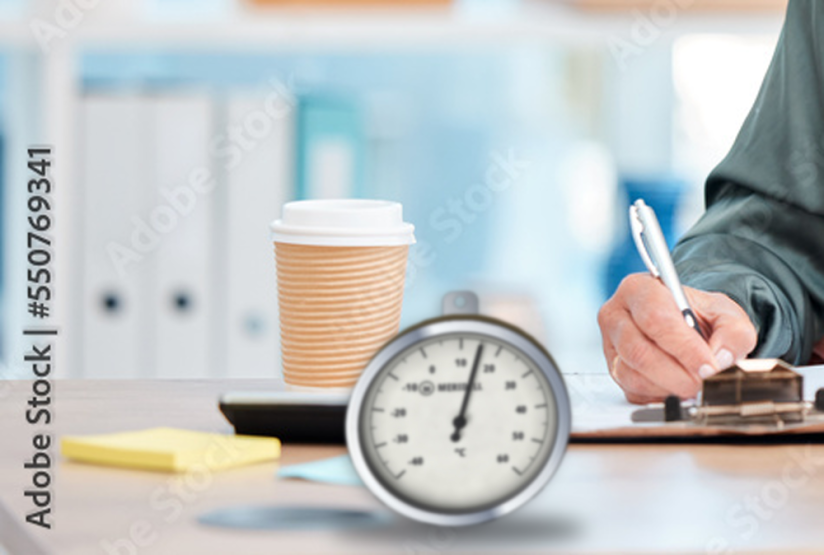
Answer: 15 °C
